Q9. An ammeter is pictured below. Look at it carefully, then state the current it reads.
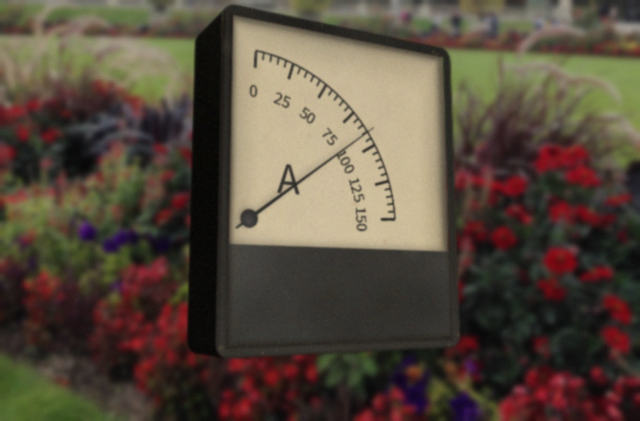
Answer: 90 A
